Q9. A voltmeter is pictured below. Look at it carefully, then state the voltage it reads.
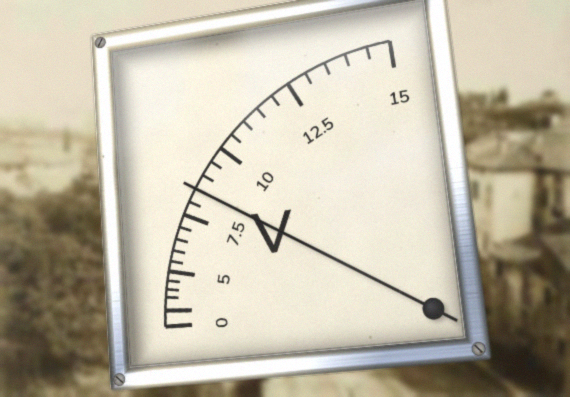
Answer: 8.5 V
